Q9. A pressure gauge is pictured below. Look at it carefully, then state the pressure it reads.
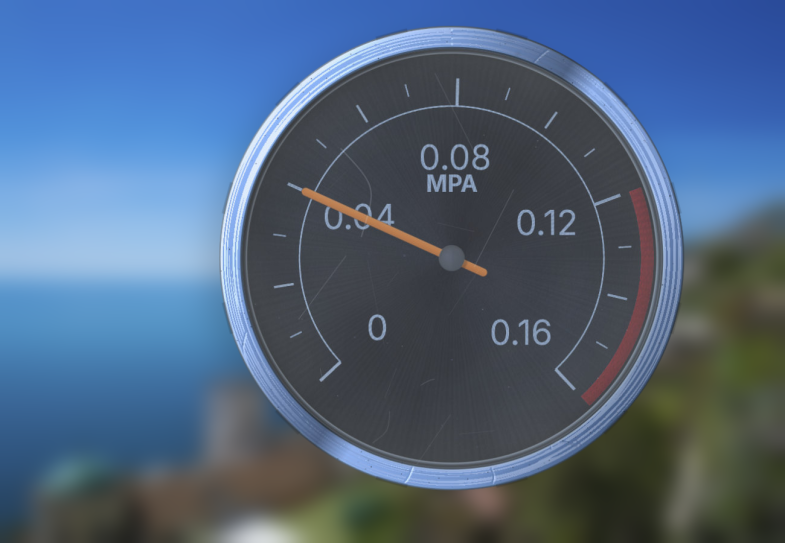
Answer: 0.04 MPa
